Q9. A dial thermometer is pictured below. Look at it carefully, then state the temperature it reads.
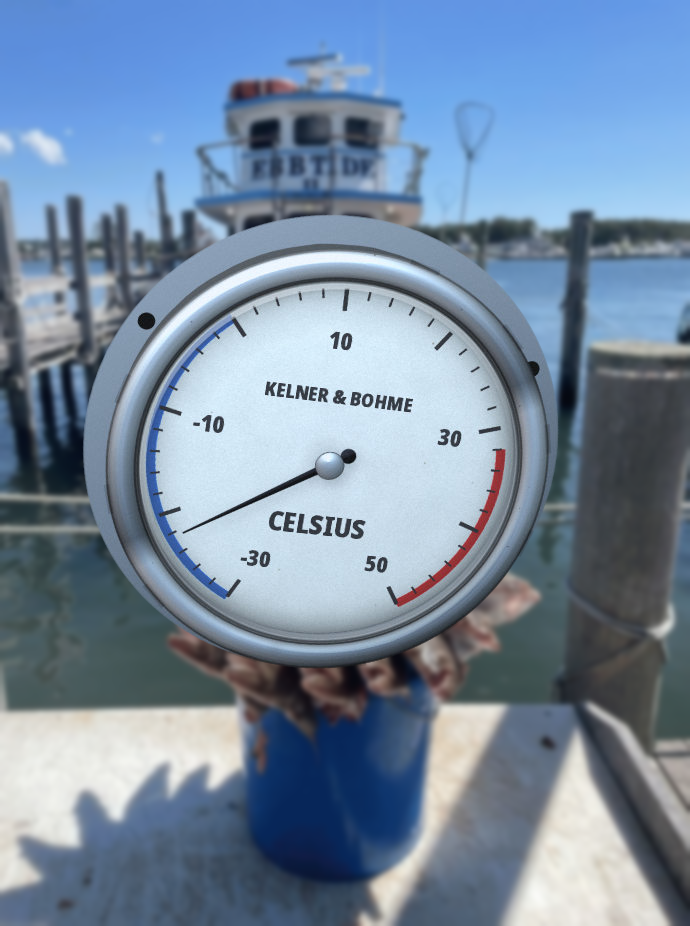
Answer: -22 °C
